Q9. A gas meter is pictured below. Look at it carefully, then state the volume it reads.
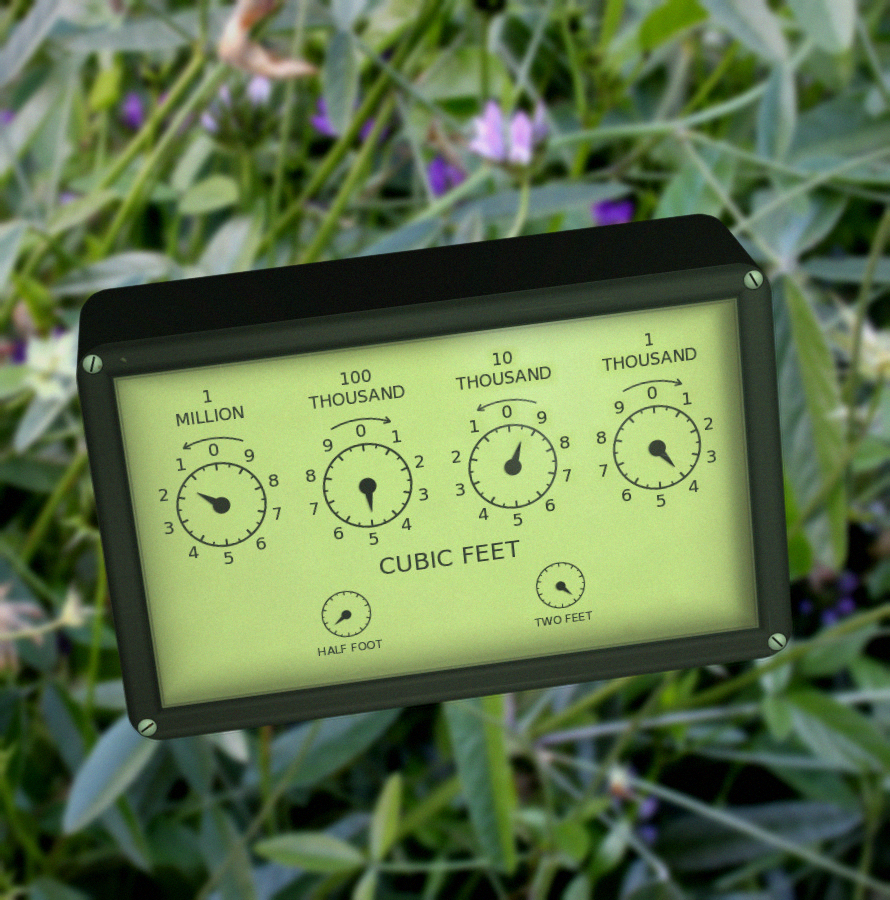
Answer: 149400 ft³
